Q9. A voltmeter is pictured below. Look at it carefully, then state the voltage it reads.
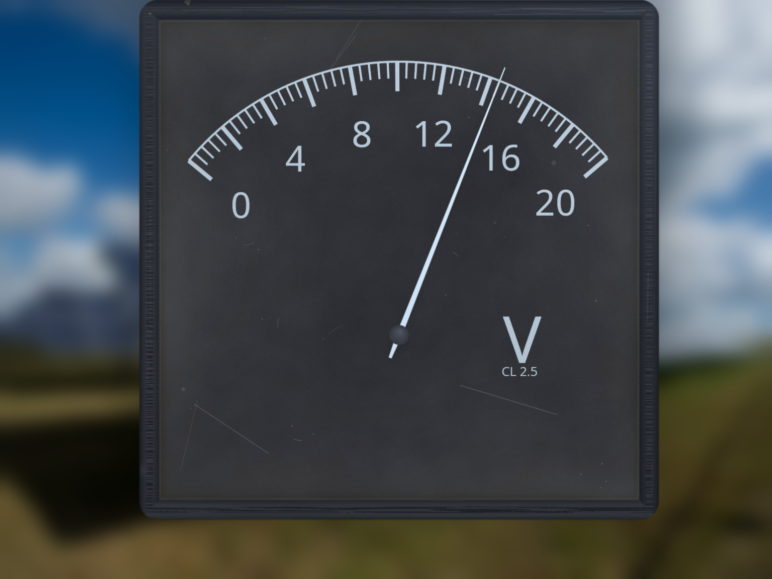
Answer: 14.4 V
